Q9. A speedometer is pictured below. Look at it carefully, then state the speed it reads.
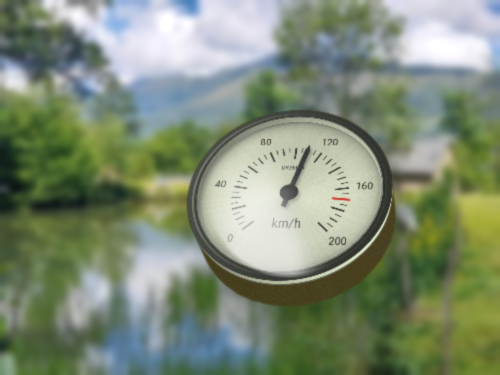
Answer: 110 km/h
